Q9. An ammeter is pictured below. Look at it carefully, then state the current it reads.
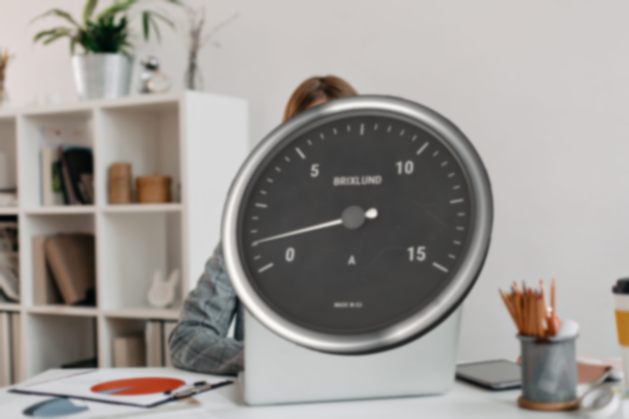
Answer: 1 A
